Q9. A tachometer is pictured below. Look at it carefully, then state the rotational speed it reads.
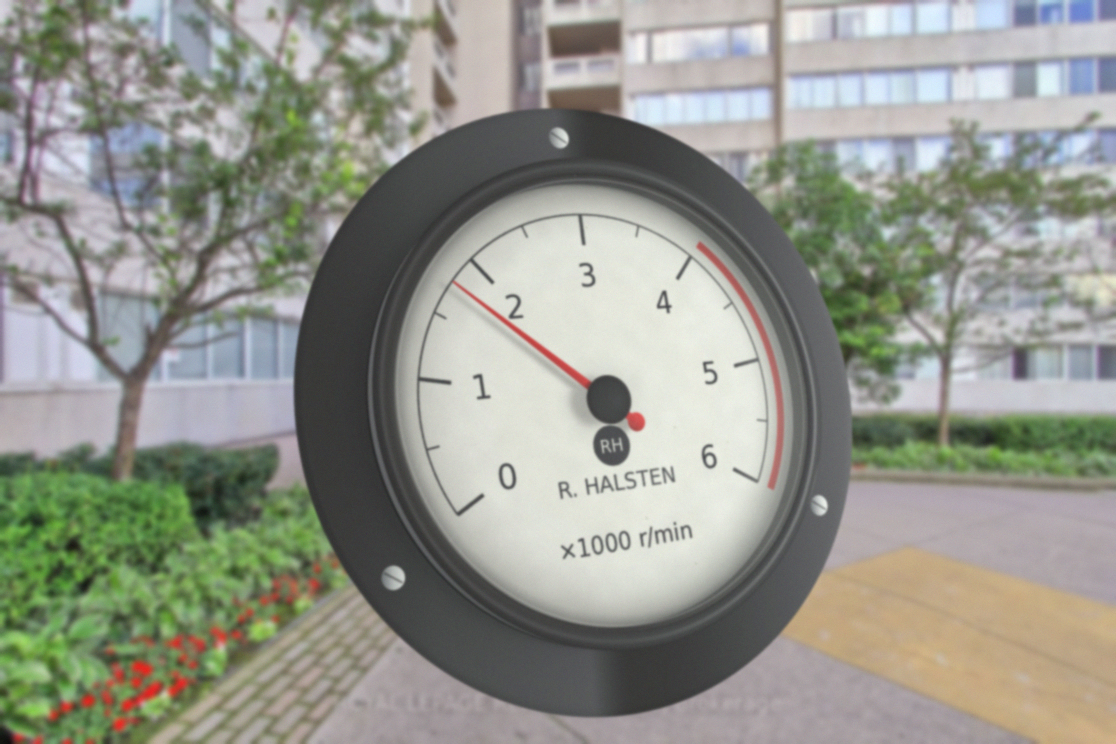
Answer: 1750 rpm
